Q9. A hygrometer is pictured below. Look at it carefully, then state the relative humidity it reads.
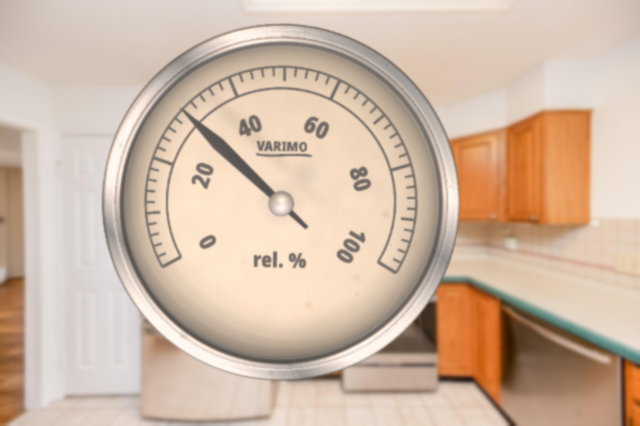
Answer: 30 %
